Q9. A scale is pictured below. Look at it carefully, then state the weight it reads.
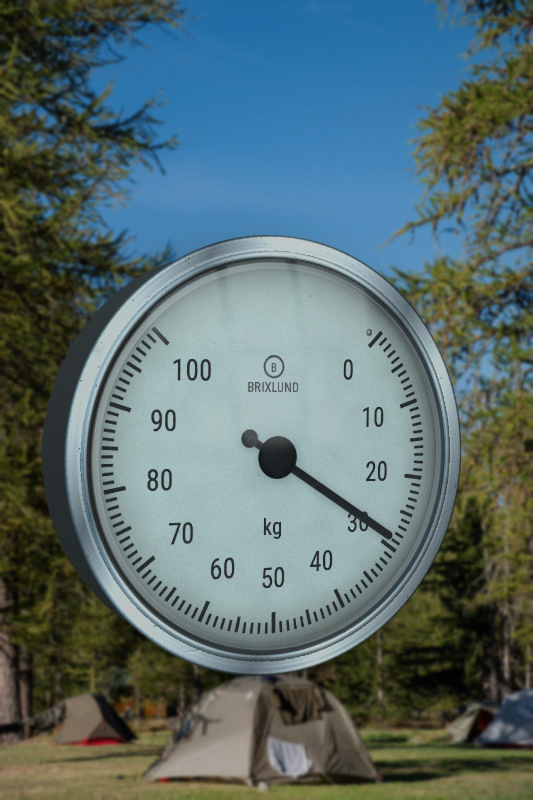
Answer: 29 kg
